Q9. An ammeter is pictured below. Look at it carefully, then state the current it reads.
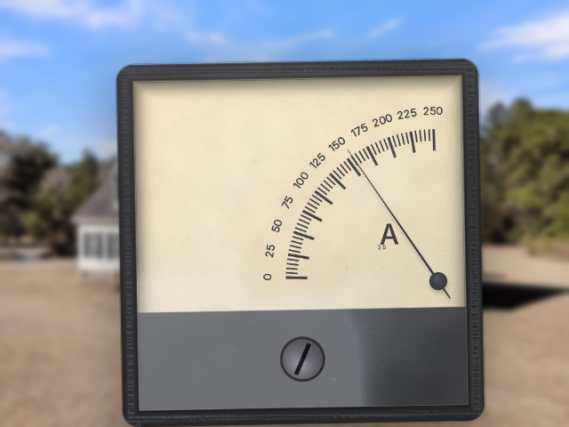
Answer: 155 A
